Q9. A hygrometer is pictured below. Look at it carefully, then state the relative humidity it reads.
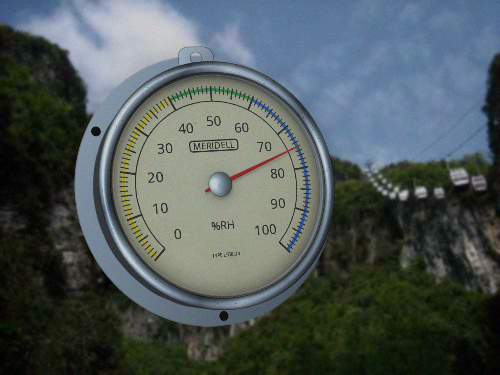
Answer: 75 %
